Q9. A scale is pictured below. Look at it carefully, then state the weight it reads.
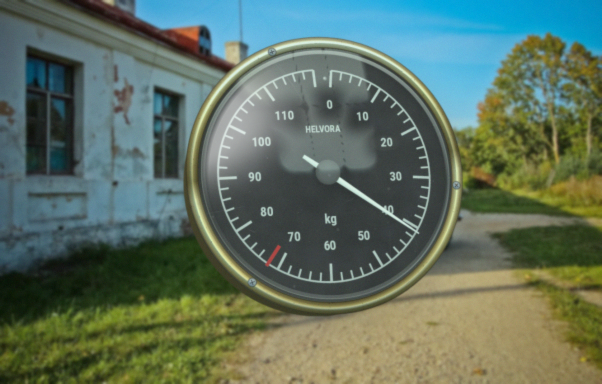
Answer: 41 kg
